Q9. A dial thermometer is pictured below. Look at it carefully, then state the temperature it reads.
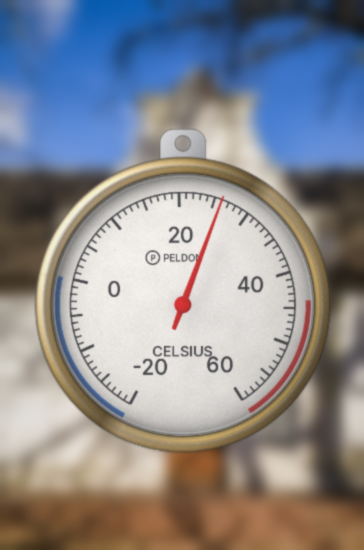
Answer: 26 °C
